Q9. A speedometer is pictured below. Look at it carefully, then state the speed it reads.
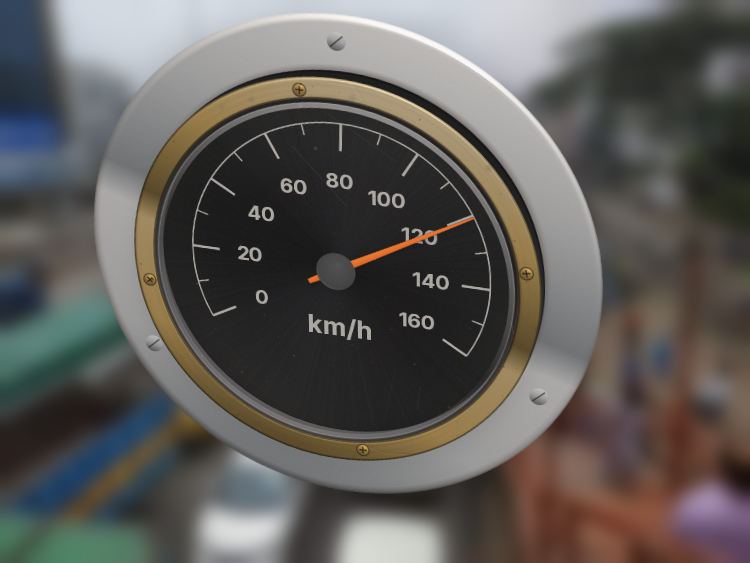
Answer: 120 km/h
